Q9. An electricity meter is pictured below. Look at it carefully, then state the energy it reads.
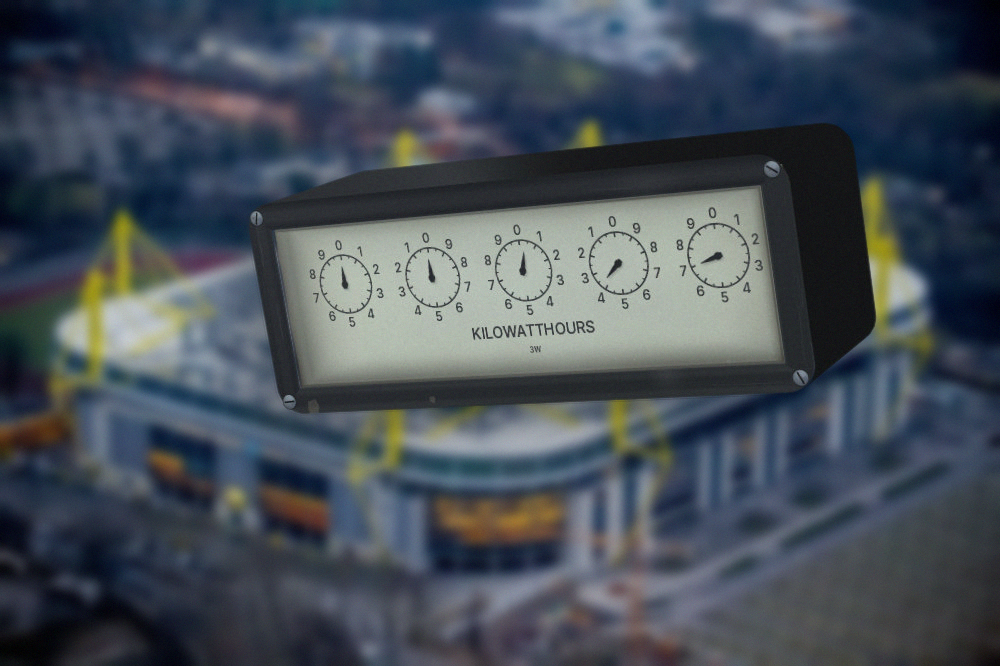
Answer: 37 kWh
